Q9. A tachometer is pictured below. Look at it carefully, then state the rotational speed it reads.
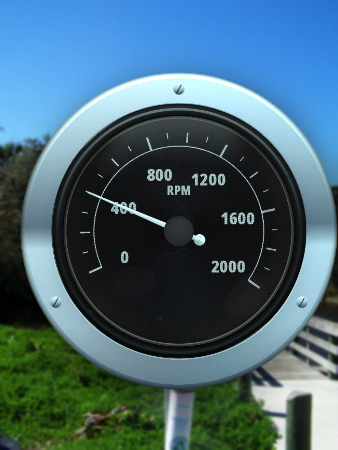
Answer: 400 rpm
